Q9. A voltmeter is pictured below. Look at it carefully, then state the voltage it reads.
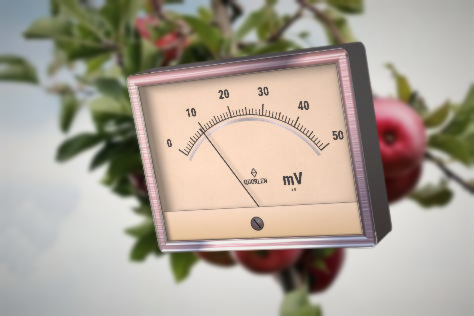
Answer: 10 mV
